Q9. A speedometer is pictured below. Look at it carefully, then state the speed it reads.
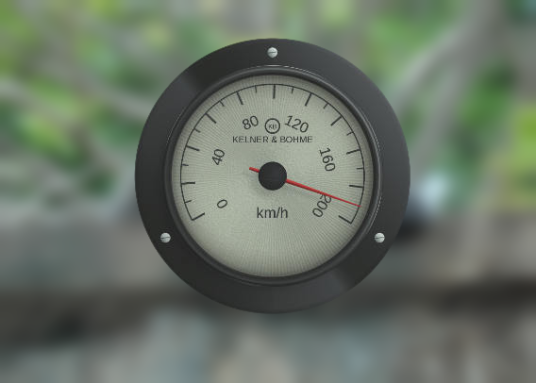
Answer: 190 km/h
